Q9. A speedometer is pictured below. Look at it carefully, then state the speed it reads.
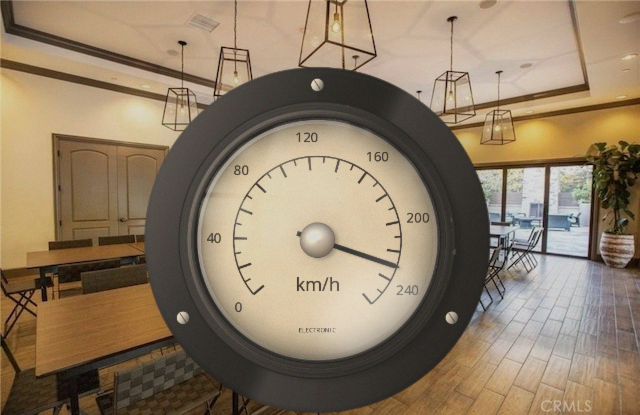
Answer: 230 km/h
